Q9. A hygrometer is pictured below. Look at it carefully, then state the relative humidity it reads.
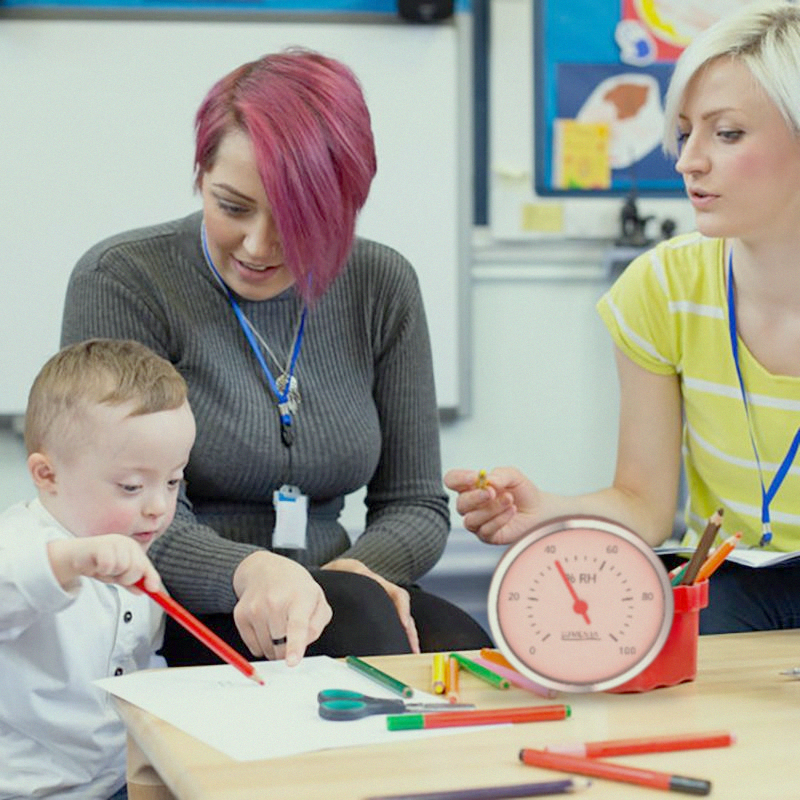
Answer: 40 %
